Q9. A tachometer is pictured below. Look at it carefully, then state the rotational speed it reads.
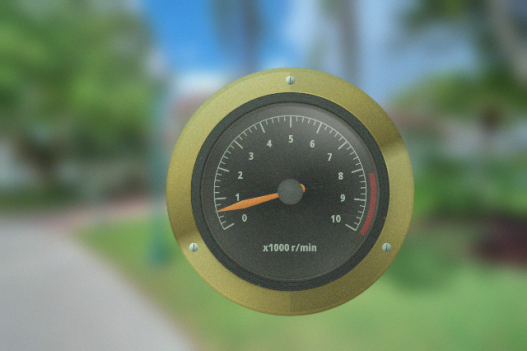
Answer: 600 rpm
